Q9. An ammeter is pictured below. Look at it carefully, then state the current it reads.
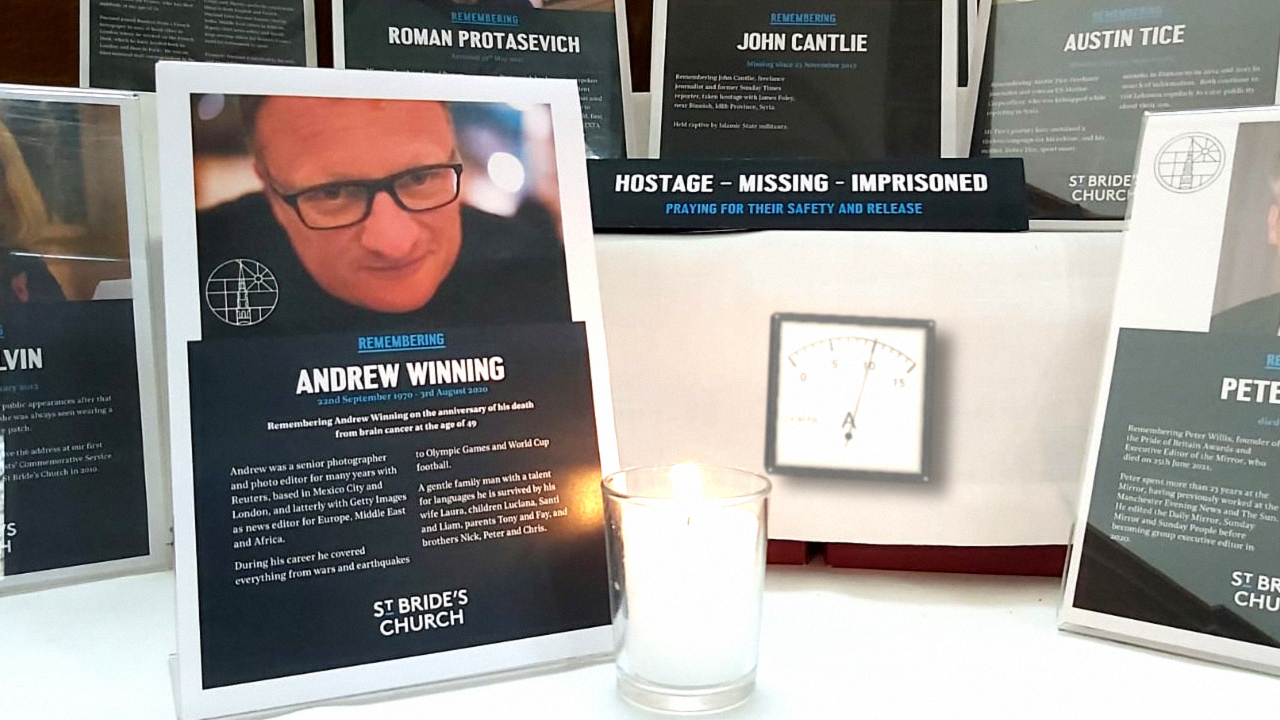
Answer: 10 A
